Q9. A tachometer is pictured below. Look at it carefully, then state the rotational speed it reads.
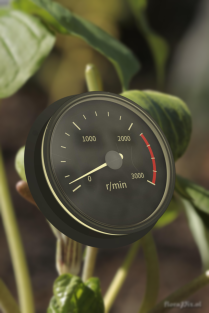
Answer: 100 rpm
